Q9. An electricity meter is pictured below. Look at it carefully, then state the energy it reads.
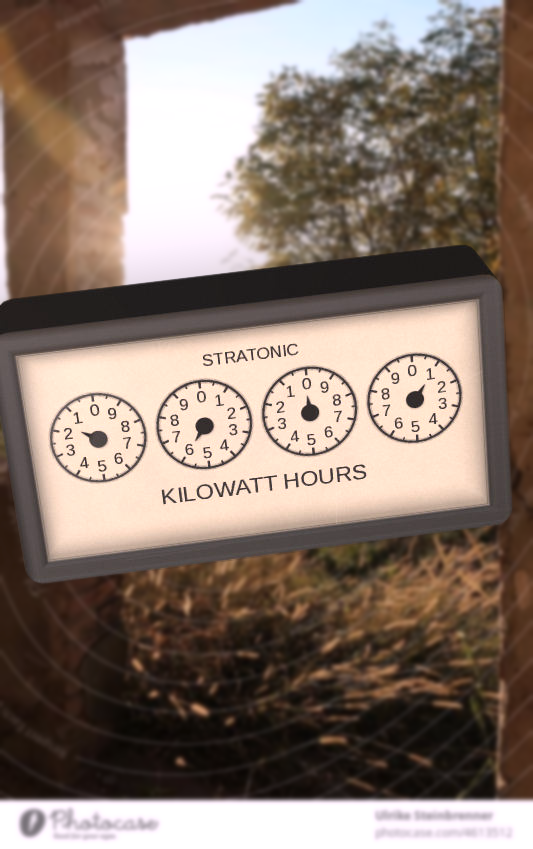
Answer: 1601 kWh
